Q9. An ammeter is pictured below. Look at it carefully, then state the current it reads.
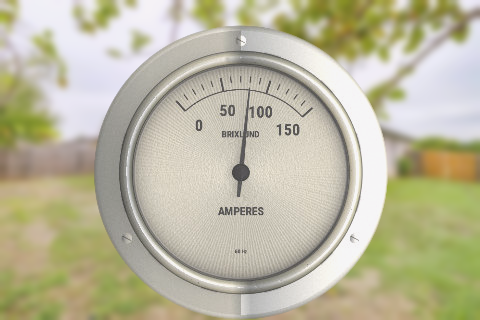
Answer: 80 A
